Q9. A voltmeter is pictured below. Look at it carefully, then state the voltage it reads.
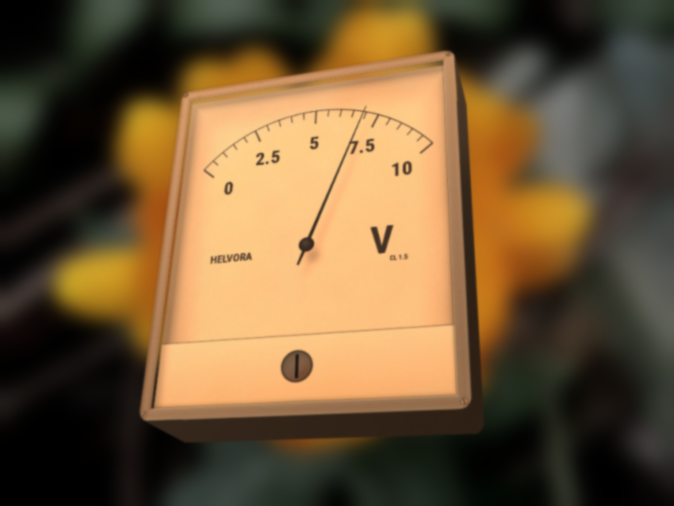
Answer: 7 V
